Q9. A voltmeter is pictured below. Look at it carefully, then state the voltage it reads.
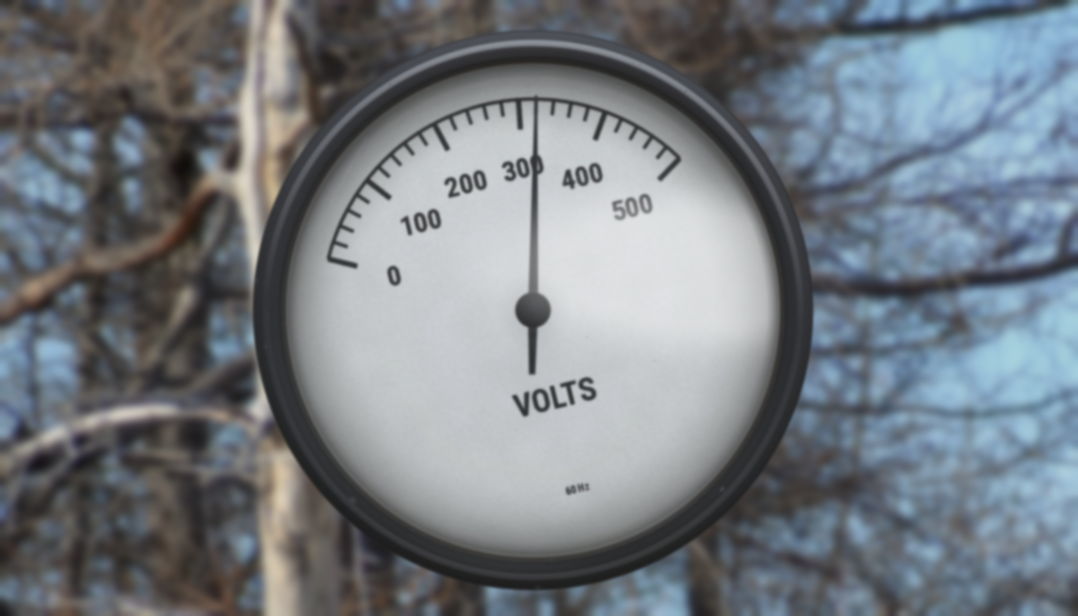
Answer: 320 V
